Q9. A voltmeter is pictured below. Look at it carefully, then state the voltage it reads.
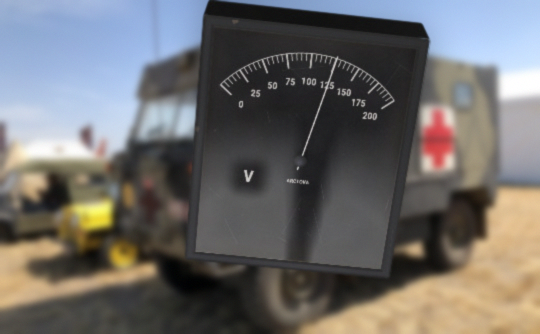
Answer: 125 V
